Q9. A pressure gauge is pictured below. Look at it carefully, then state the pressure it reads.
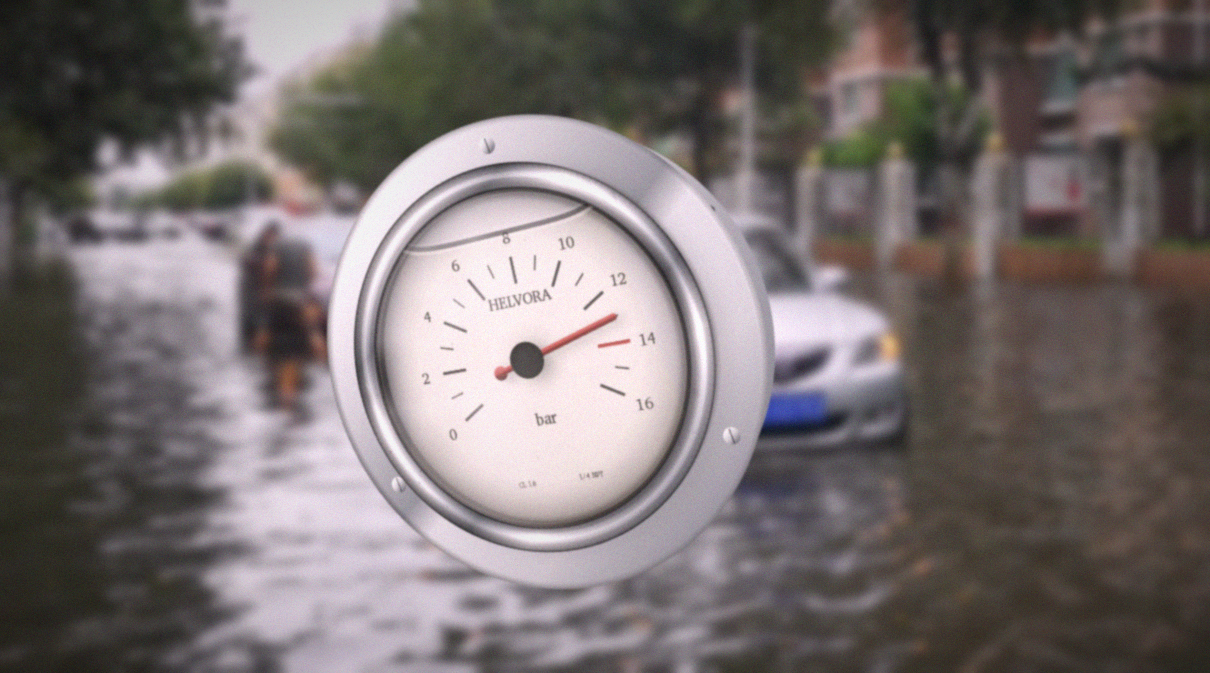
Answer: 13 bar
